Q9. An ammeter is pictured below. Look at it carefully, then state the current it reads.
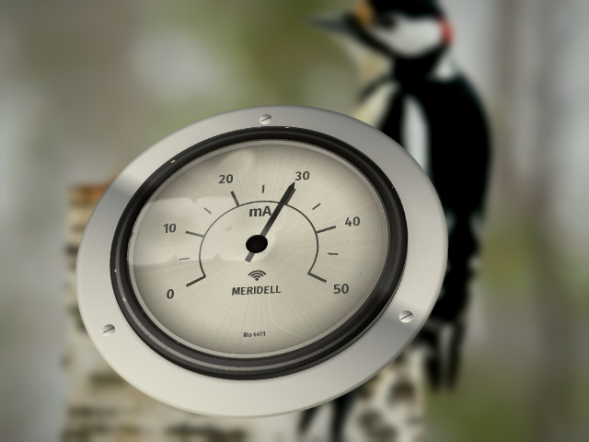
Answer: 30 mA
